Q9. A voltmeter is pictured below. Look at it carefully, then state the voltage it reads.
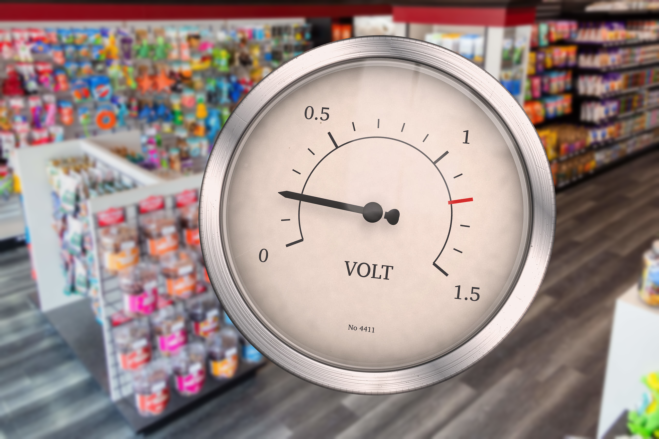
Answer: 0.2 V
